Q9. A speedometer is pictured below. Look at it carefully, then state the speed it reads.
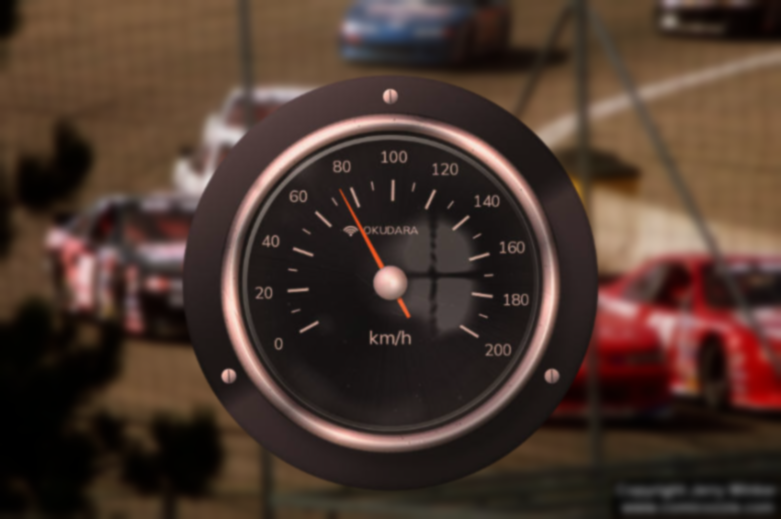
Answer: 75 km/h
